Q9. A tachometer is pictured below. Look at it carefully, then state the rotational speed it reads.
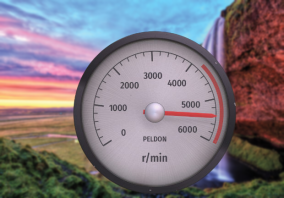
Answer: 5400 rpm
